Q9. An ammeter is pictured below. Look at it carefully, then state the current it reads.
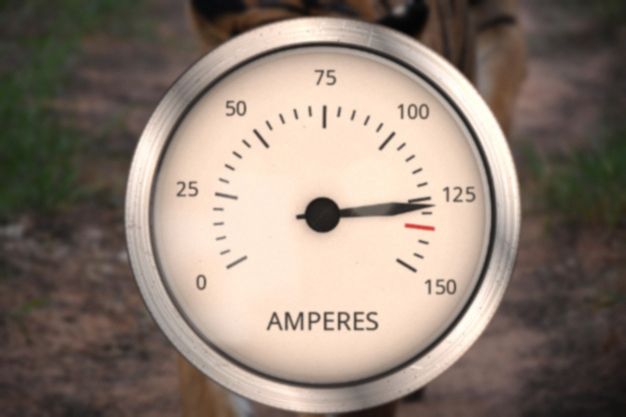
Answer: 127.5 A
